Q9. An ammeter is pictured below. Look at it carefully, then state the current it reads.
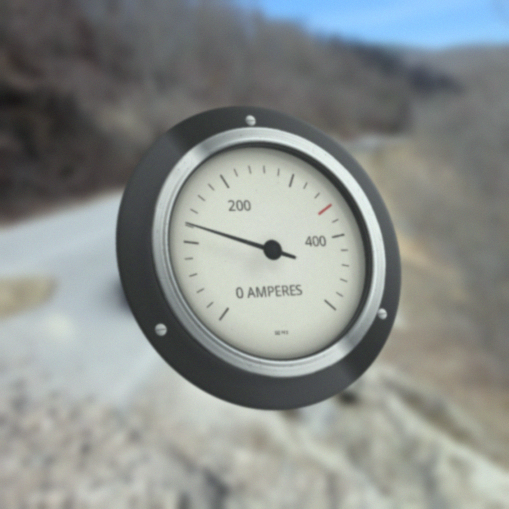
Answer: 120 A
